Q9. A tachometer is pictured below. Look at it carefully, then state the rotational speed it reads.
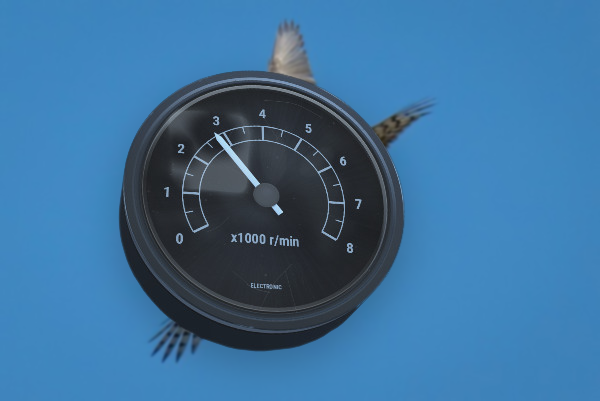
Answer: 2750 rpm
